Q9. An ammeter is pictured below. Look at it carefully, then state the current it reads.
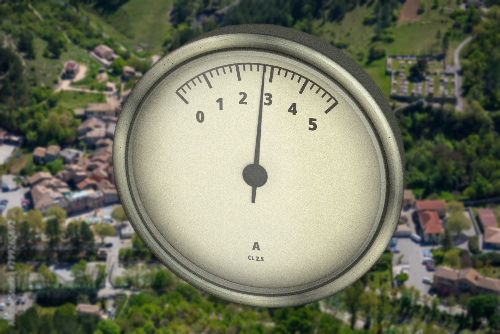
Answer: 2.8 A
